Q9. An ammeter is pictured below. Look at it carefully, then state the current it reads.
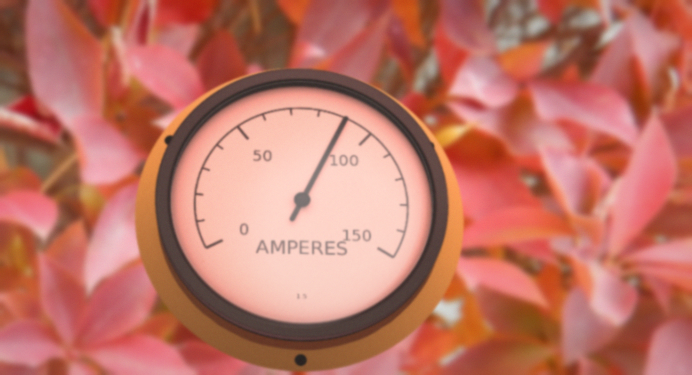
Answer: 90 A
